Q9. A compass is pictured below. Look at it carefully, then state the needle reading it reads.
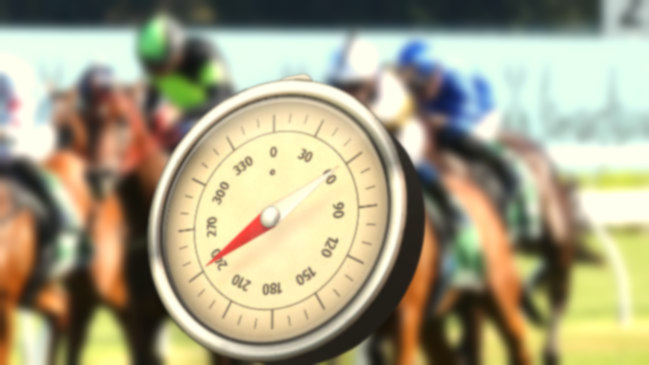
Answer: 240 °
